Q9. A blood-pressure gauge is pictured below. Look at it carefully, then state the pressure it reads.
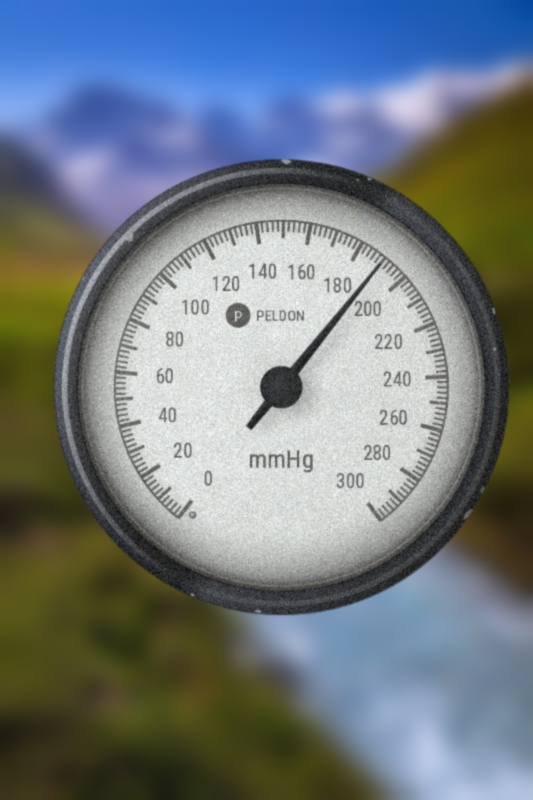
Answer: 190 mmHg
